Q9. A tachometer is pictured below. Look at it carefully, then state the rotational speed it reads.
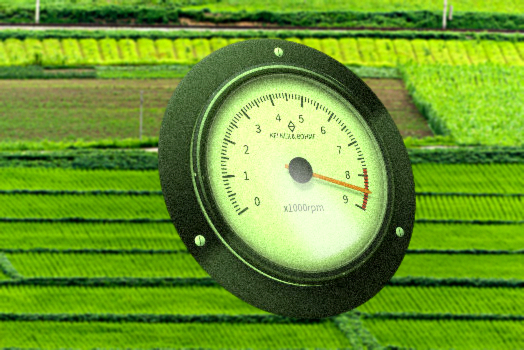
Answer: 8500 rpm
